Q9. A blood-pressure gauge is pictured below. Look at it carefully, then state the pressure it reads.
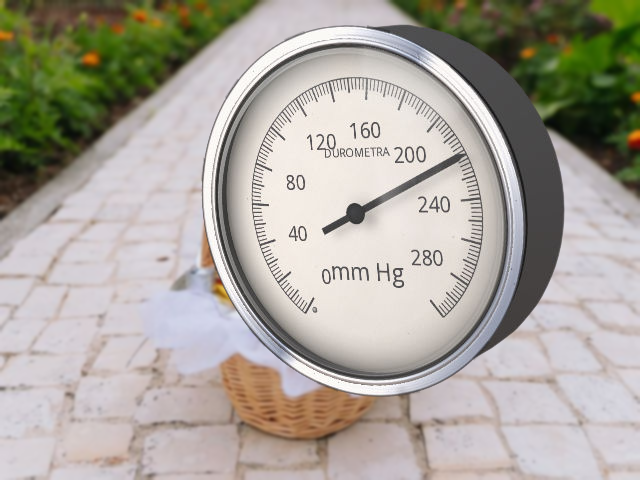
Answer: 220 mmHg
